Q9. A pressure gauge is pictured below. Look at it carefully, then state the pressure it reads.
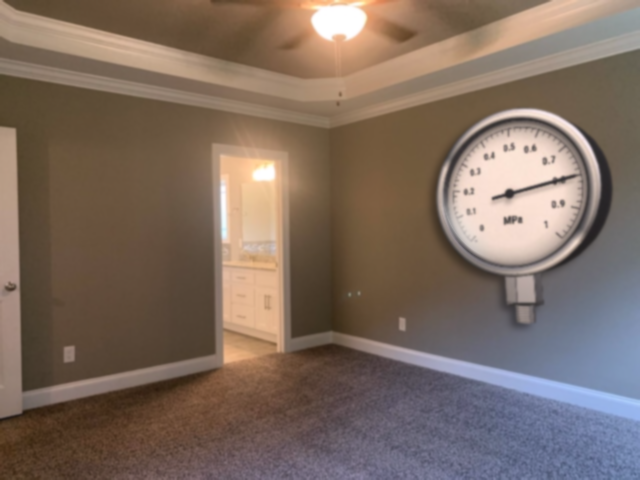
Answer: 0.8 MPa
